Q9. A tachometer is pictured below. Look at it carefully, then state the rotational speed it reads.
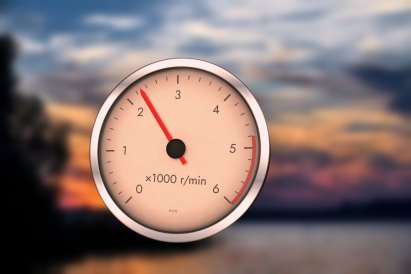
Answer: 2300 rpm
